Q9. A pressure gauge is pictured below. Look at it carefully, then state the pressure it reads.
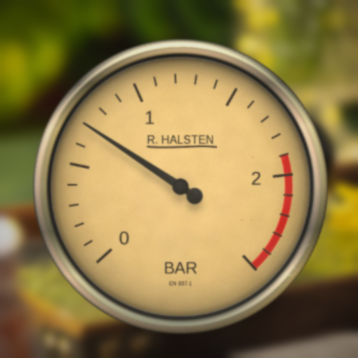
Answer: 0.7 bar
